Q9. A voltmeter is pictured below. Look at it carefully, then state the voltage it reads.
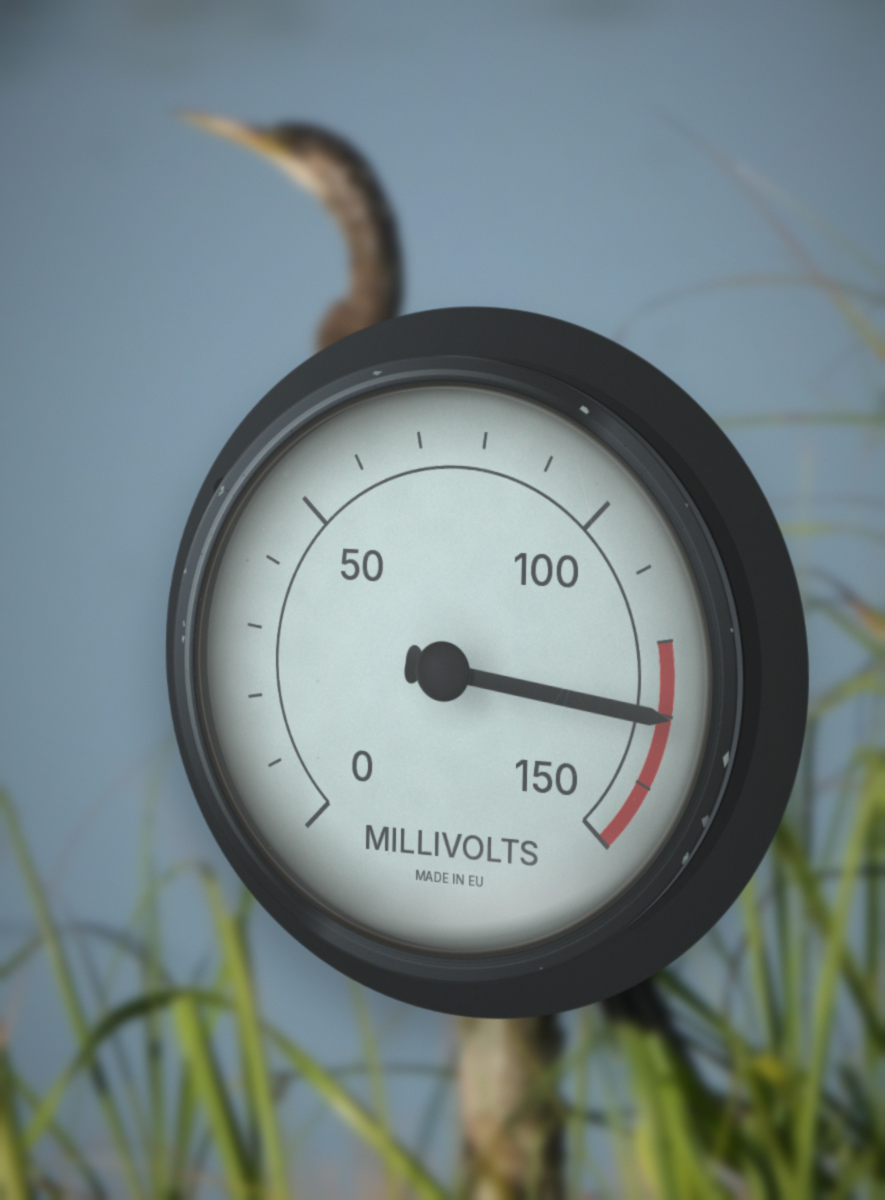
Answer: 130 mV
